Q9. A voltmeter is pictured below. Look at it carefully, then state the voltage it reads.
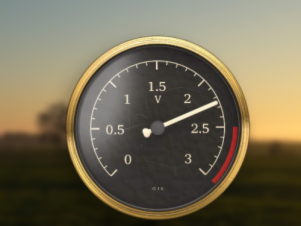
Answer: 2.25 V
